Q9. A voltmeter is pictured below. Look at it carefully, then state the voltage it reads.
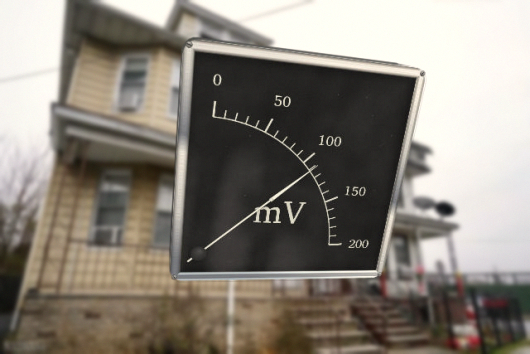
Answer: 110 mV
